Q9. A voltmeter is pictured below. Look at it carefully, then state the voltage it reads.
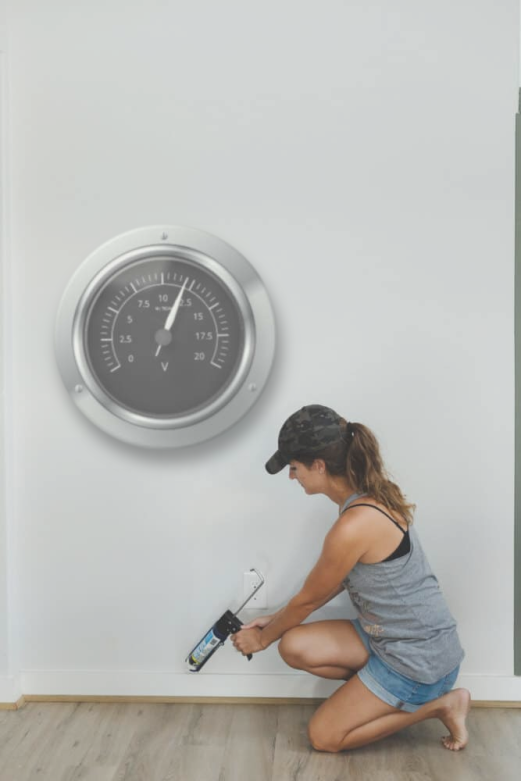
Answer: 12 V
